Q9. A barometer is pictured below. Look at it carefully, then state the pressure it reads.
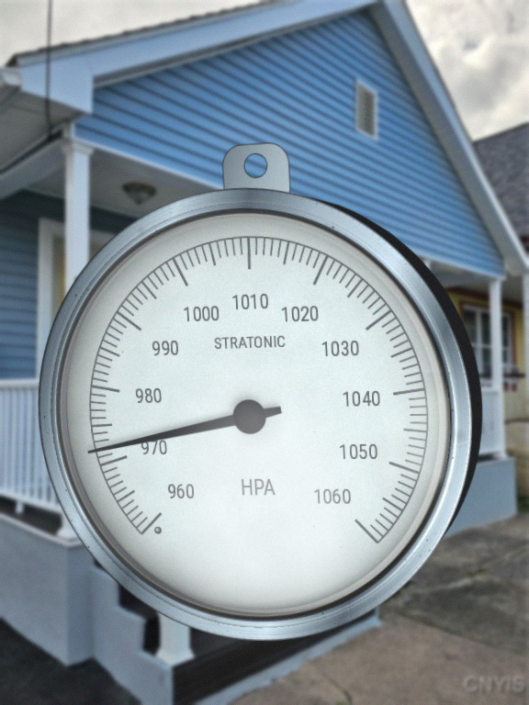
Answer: 972 hPa
